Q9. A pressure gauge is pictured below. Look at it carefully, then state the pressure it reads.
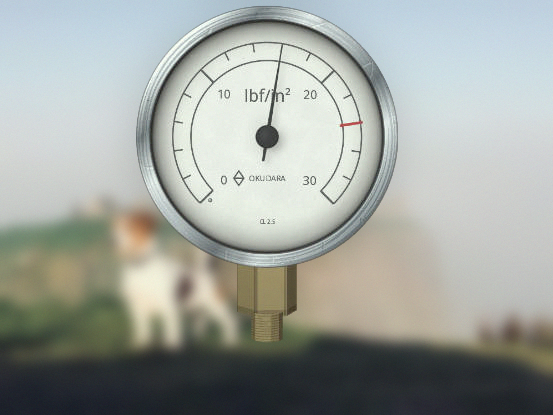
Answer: 16 psi
